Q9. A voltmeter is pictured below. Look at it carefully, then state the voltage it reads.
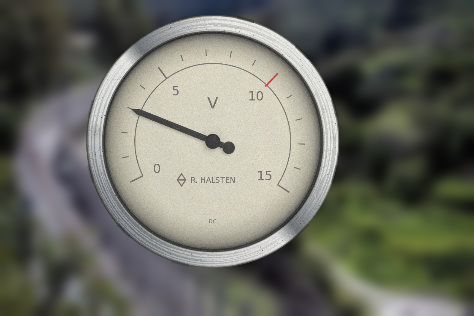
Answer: 3 V
